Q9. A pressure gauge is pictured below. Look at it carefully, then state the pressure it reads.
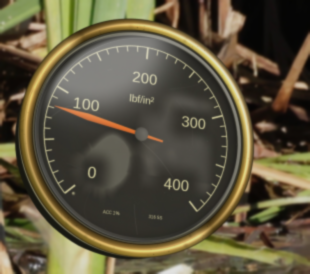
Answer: 80 psi
